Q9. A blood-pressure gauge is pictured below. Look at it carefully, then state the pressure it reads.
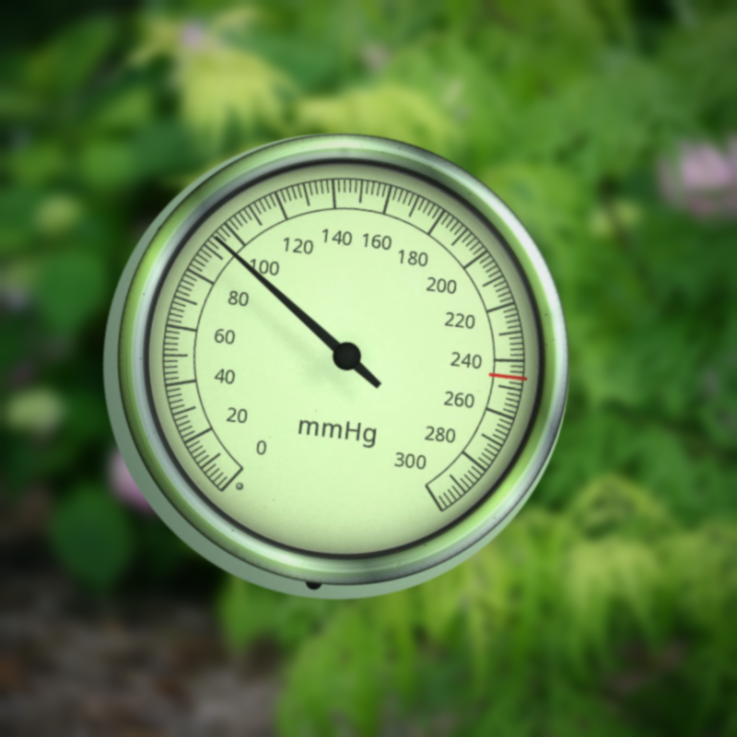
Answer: 94 mmHg
